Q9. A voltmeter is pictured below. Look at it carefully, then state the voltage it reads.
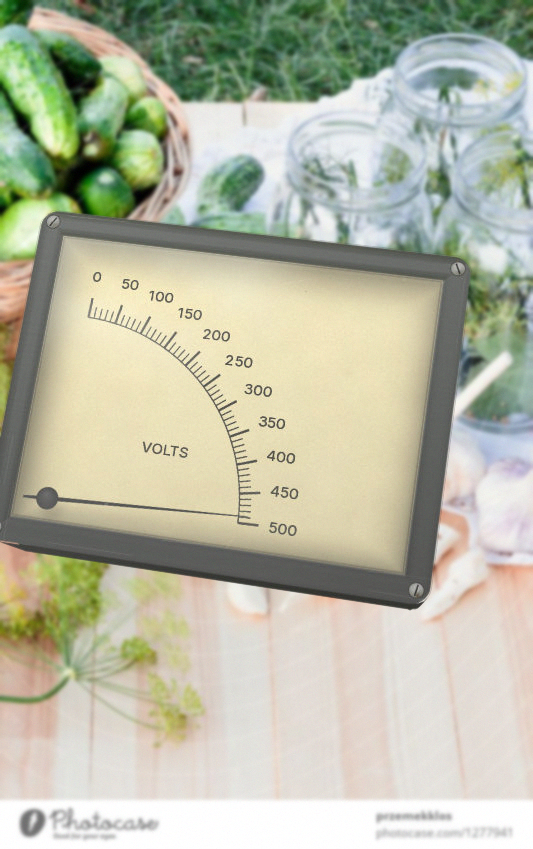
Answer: 490 V
